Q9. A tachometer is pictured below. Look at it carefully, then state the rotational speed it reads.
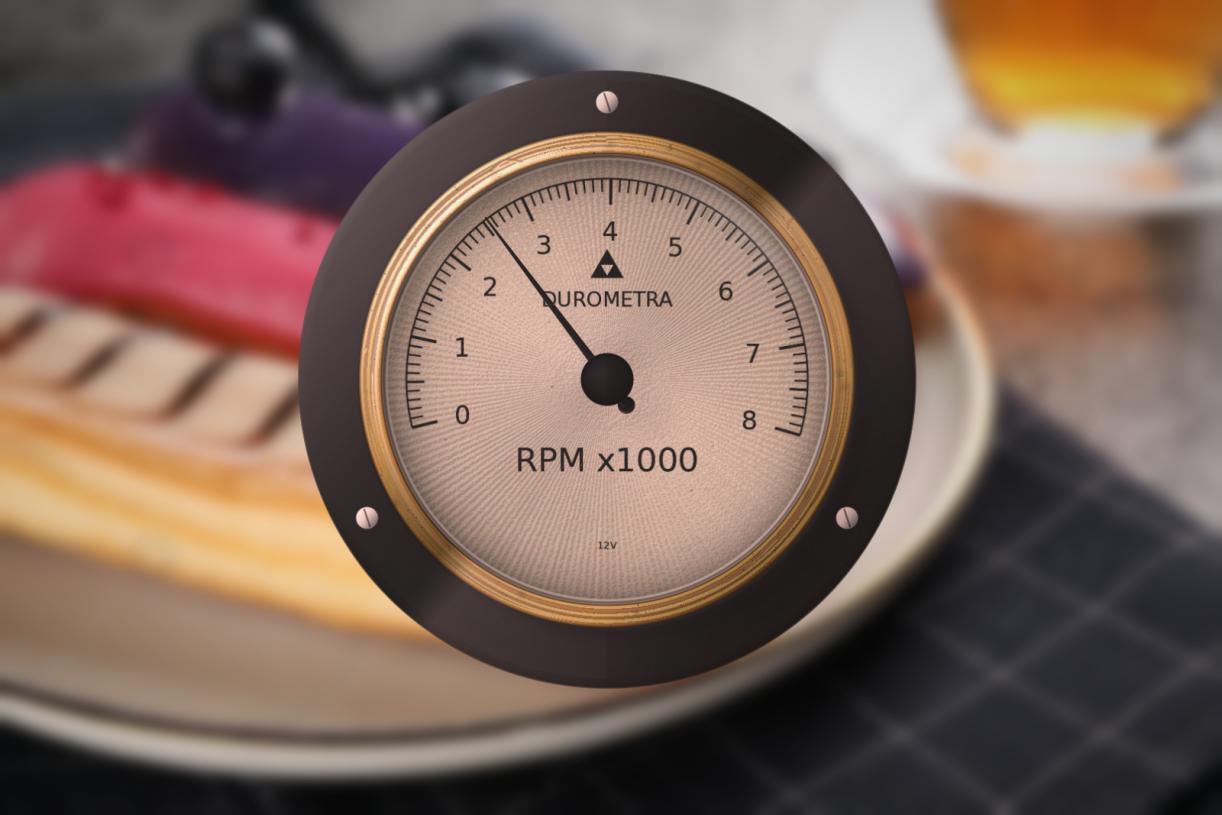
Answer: 2550 rpm
